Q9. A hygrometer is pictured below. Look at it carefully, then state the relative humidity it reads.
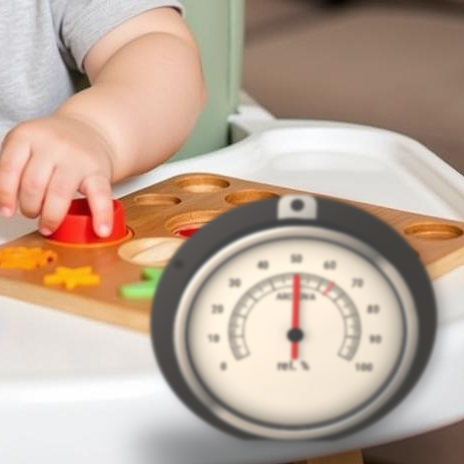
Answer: 50 %
